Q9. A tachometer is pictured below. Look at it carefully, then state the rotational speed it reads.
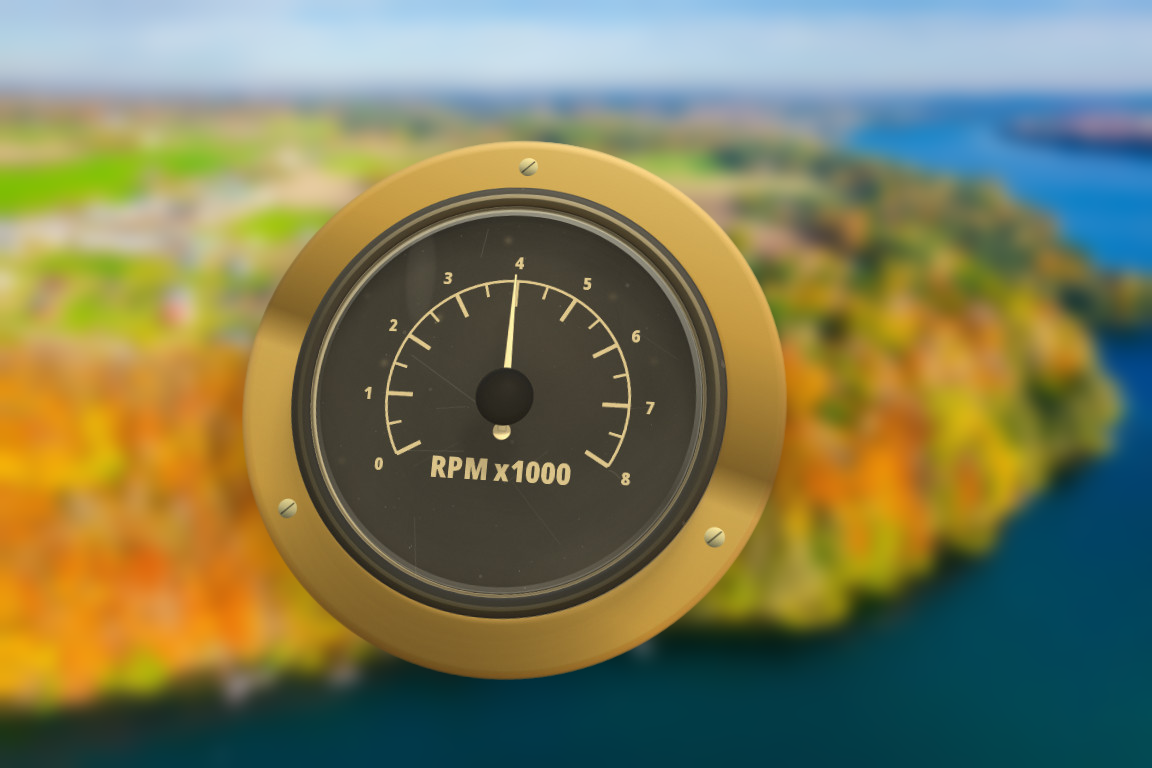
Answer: 4000 rpm
